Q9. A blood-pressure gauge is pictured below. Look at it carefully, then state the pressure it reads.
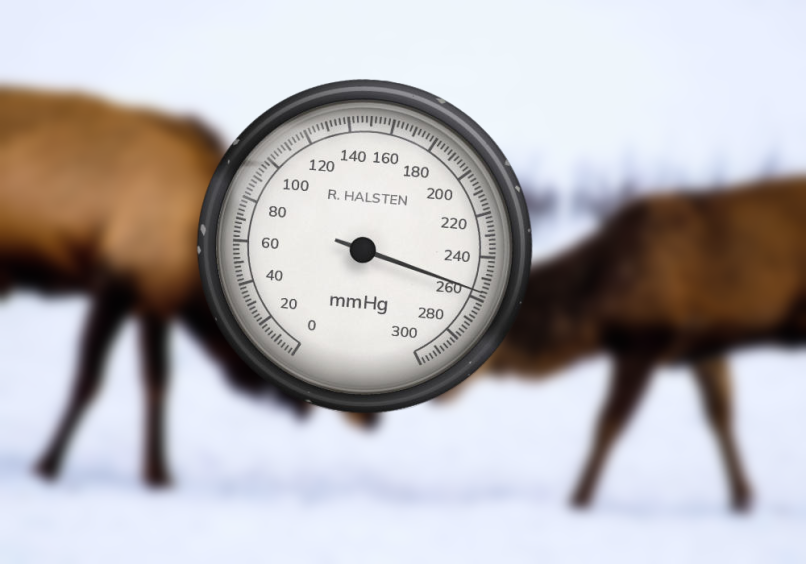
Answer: 256 mmHg
